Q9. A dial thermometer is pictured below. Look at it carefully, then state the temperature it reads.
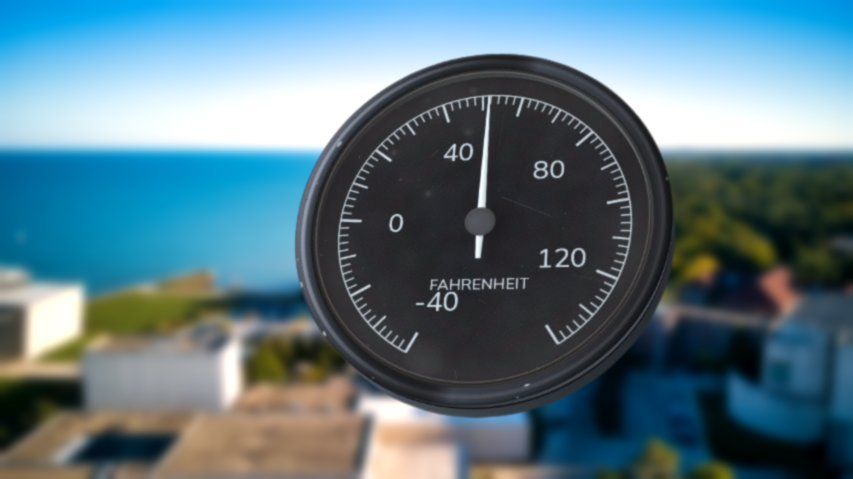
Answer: 52 °F
